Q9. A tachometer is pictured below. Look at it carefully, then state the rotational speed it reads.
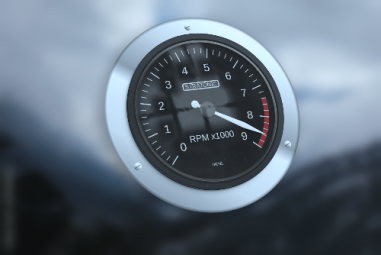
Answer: 8600 rpm
